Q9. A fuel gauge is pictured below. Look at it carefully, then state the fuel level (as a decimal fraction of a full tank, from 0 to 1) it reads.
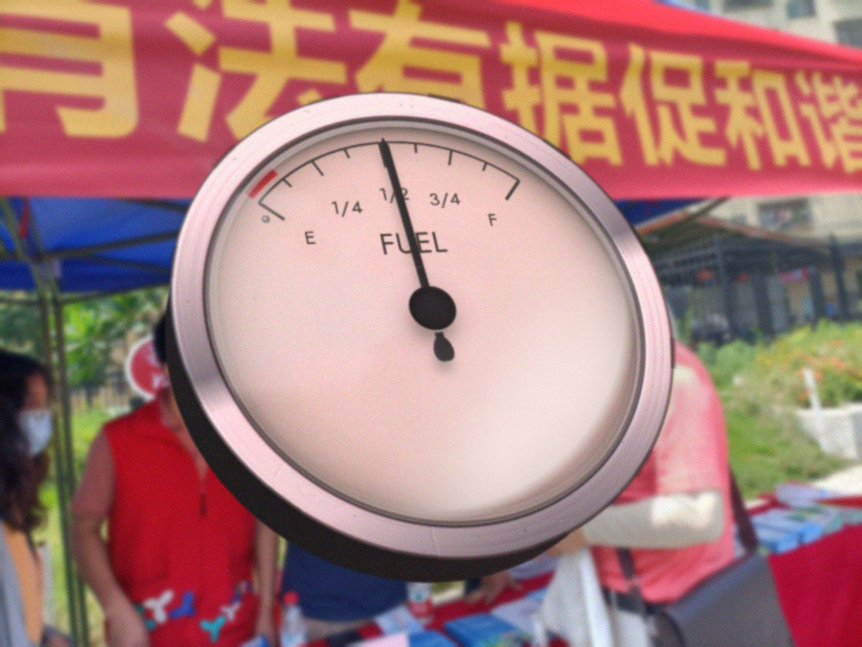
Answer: 0.5
